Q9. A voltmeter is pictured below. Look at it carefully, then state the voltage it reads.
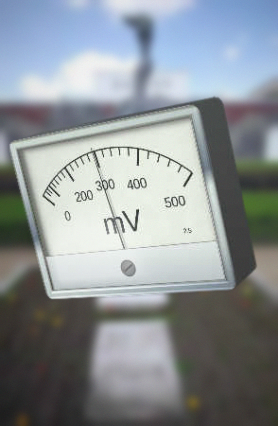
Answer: 300 mV
